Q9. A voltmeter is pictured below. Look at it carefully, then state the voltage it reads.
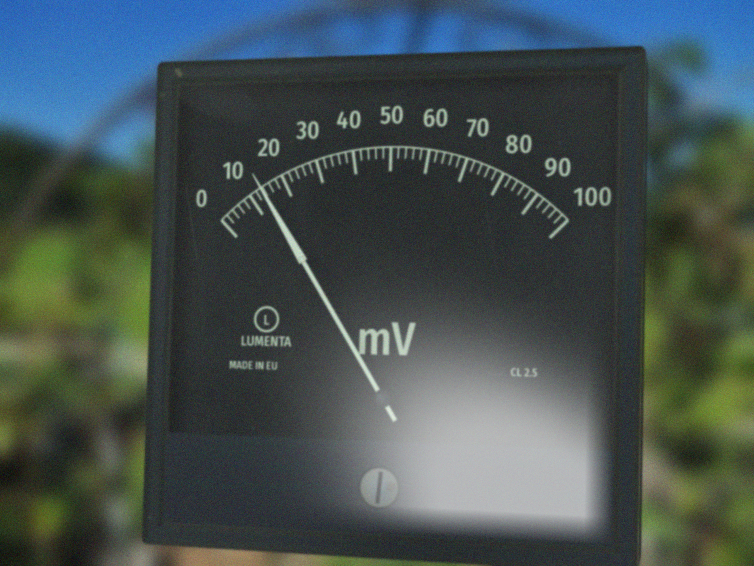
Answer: 14 mV
